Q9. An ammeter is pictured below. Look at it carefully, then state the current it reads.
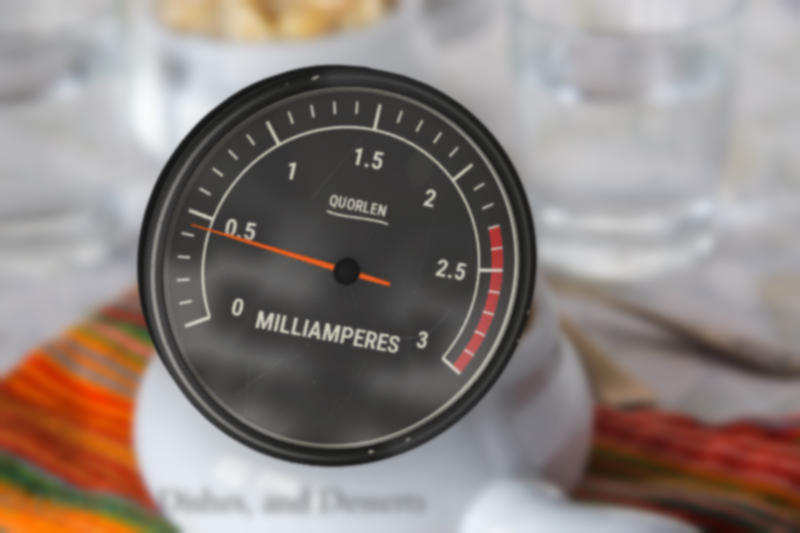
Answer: 0.45 mA
